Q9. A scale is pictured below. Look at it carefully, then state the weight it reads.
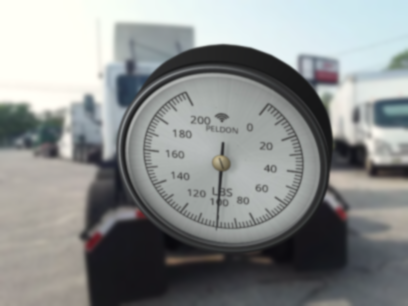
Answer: 100 lb
